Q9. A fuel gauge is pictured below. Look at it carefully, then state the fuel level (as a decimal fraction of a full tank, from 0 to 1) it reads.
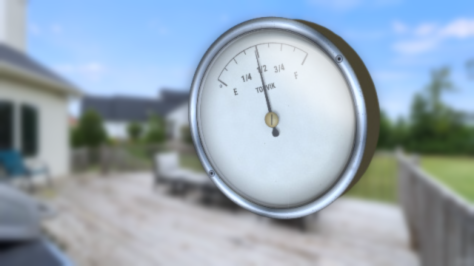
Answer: 0.5
